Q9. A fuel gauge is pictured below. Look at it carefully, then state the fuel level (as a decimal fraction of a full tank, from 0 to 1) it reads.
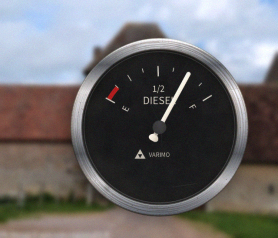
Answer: 0.75
